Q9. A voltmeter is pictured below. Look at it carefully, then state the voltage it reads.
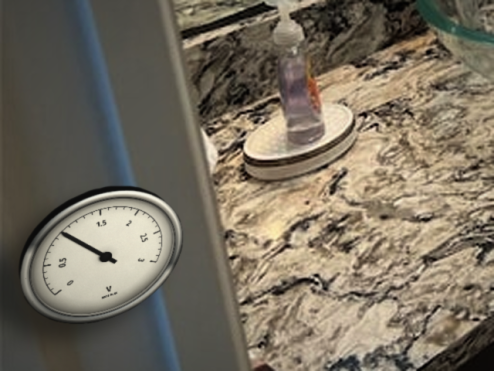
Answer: 1 V
